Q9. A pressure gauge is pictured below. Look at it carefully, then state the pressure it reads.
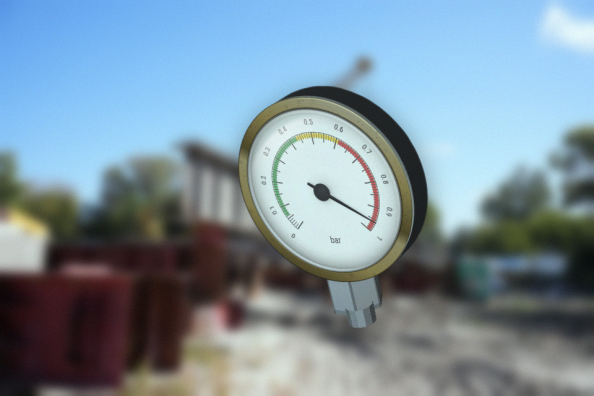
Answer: 0.95 bar
